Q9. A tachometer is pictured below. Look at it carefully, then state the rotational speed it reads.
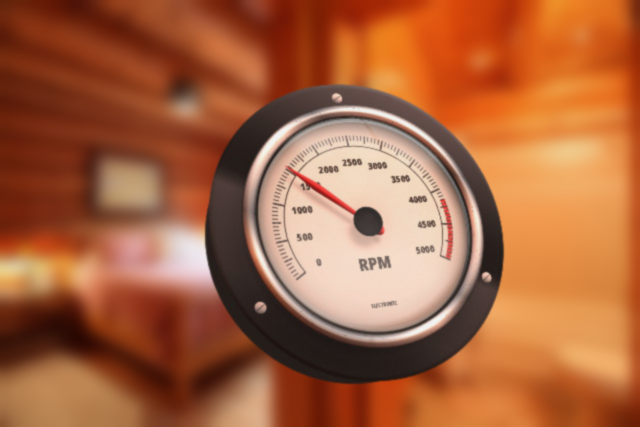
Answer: 1500 rpm
